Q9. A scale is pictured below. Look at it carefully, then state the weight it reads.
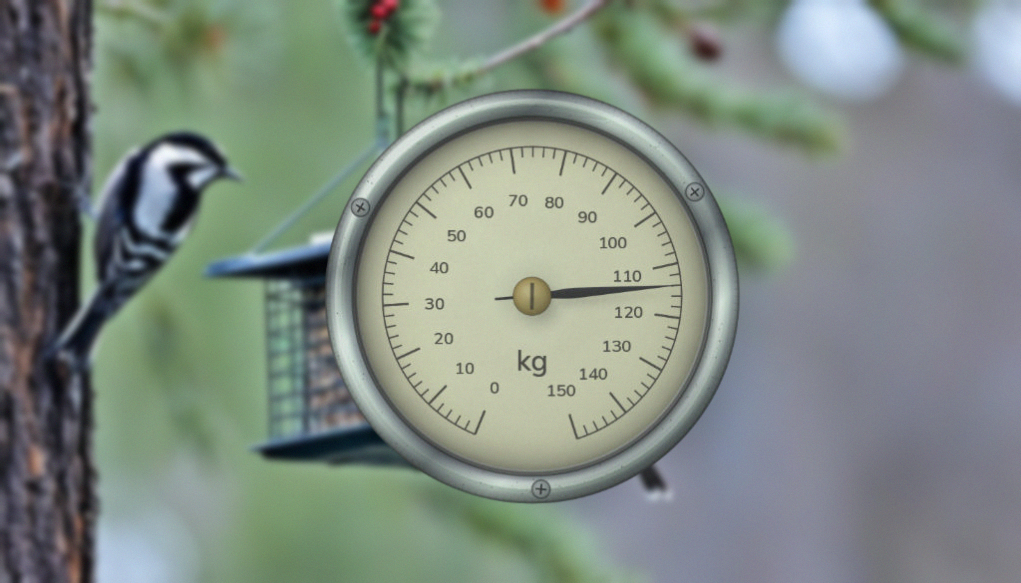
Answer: 114 kg
